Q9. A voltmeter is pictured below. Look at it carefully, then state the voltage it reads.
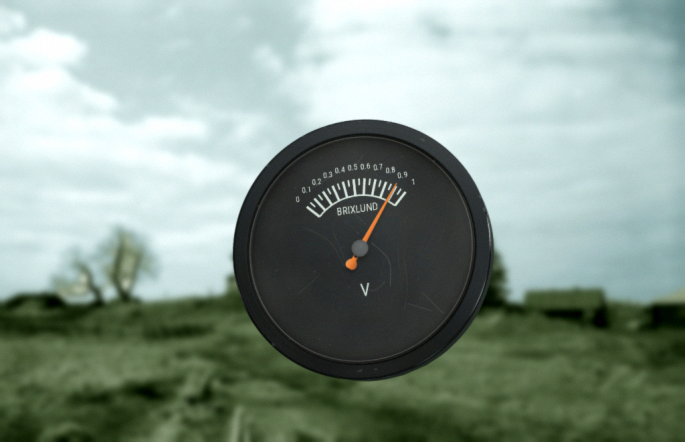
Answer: 0.9 V
